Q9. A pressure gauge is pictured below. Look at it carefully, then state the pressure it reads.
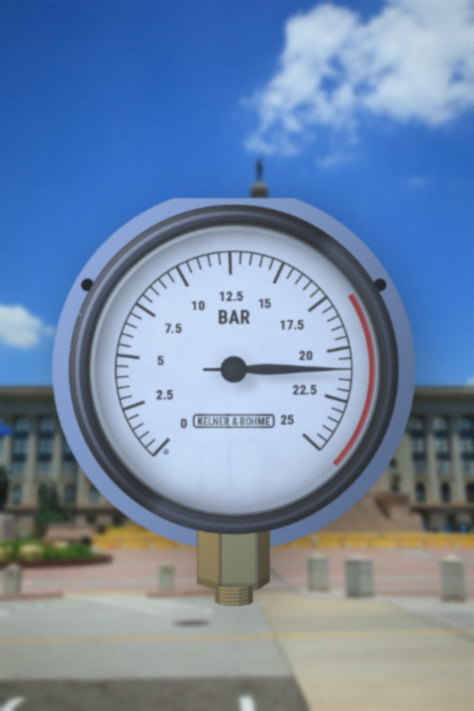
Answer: 21 bar
